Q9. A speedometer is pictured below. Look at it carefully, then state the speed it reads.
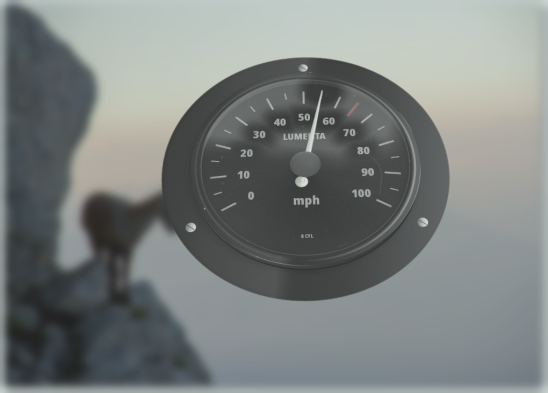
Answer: 55 mph
